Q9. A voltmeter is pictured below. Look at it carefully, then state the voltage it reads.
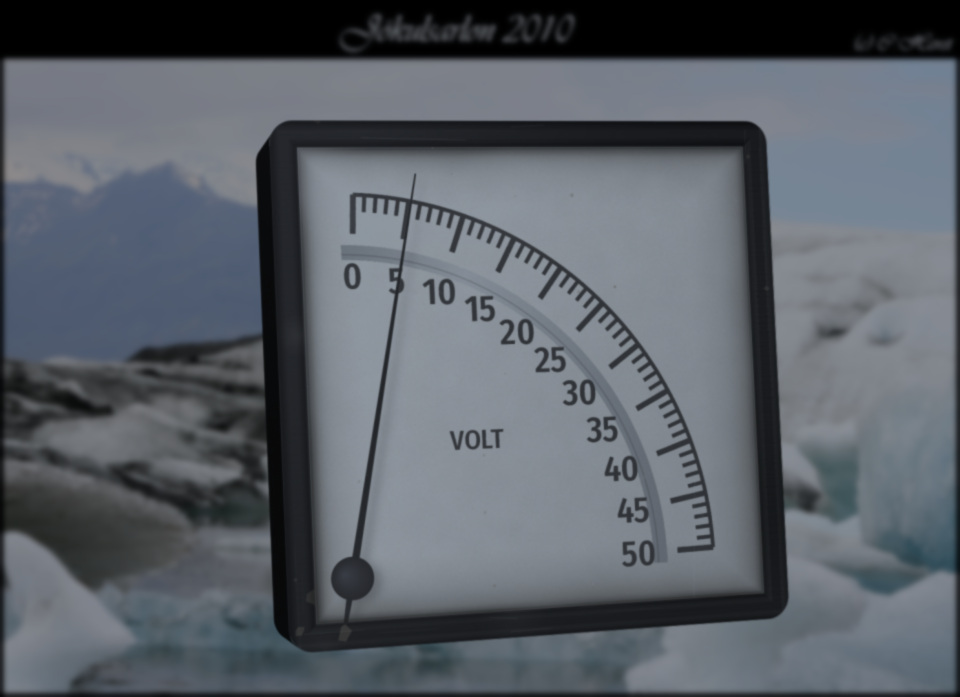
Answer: 5 V
